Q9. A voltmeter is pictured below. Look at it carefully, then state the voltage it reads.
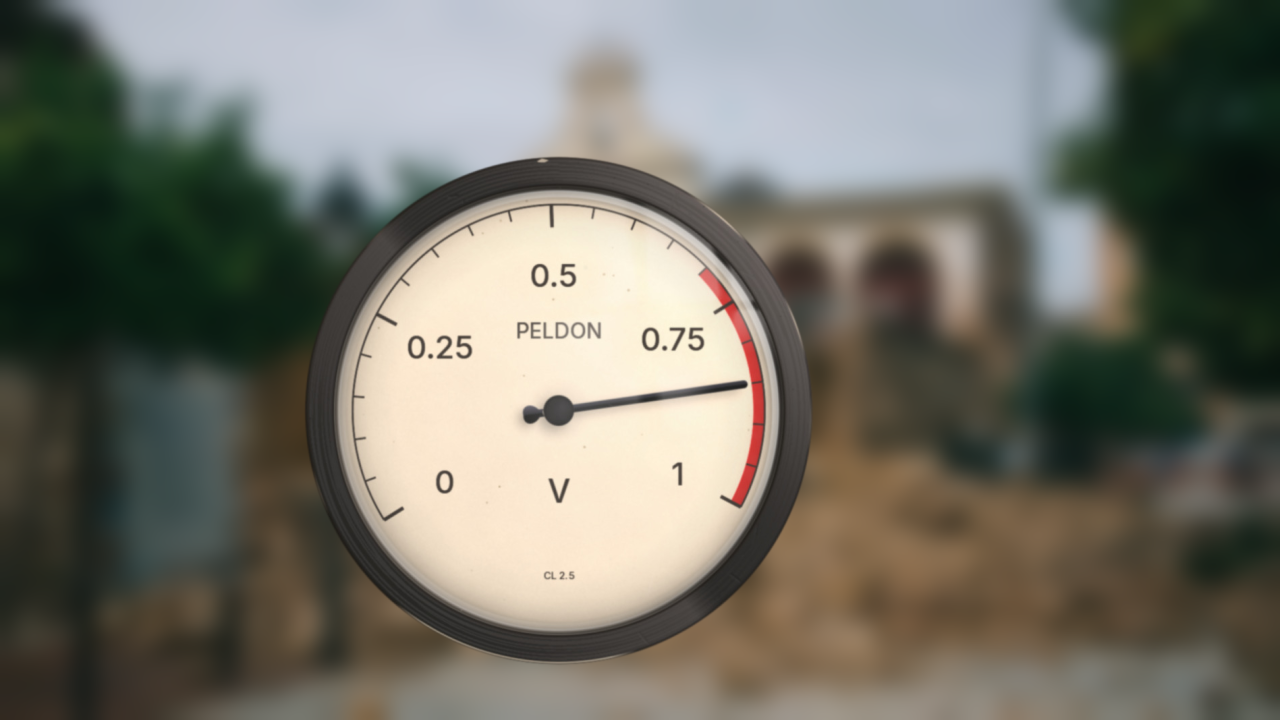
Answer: 0.85 V
